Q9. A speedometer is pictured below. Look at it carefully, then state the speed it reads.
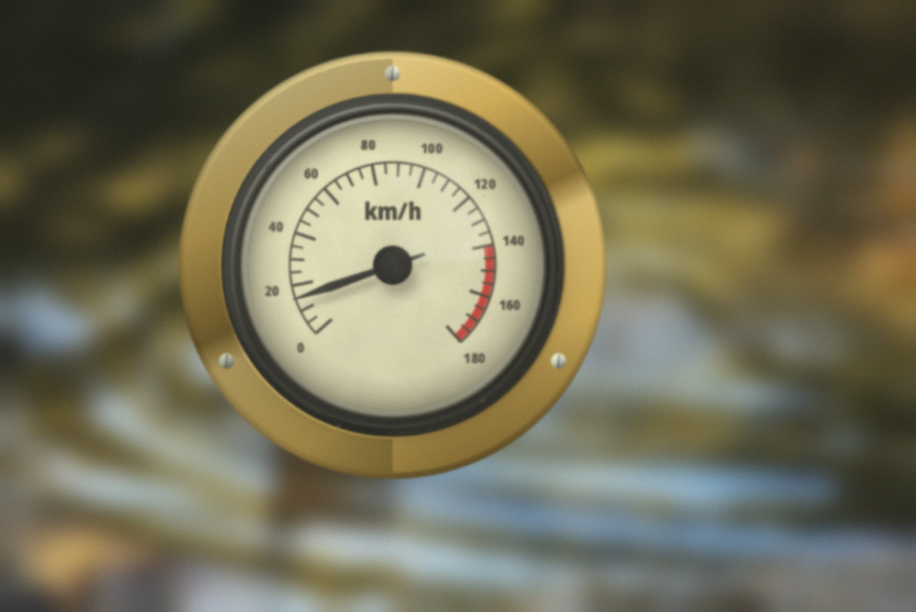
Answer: 15 km/h
